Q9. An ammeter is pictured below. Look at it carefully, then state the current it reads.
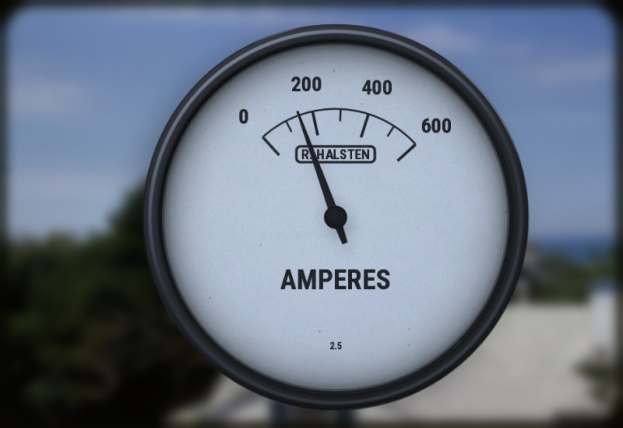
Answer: 150 A
